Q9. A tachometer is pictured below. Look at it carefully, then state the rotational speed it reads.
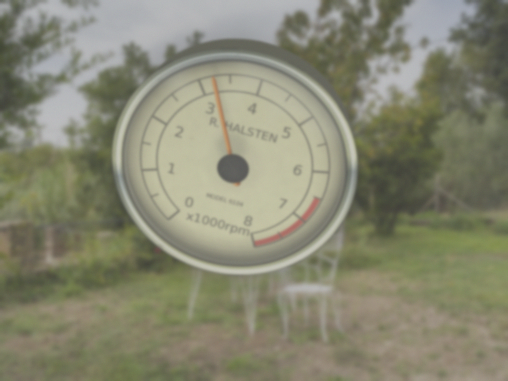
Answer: 3250 rpm
